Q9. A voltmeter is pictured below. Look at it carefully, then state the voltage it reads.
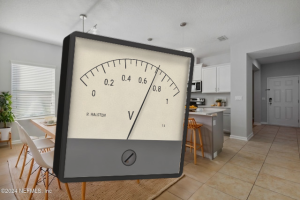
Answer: 0.7 V
